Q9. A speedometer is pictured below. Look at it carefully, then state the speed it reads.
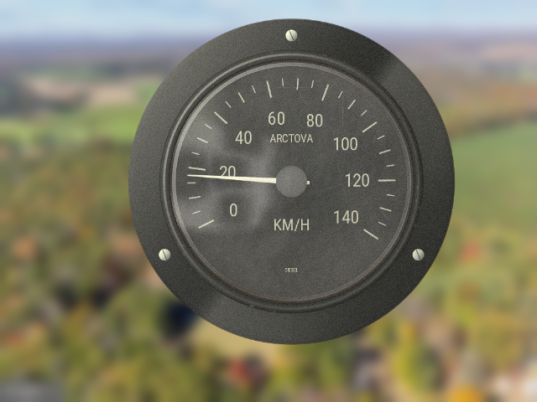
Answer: 17.5 km/h
